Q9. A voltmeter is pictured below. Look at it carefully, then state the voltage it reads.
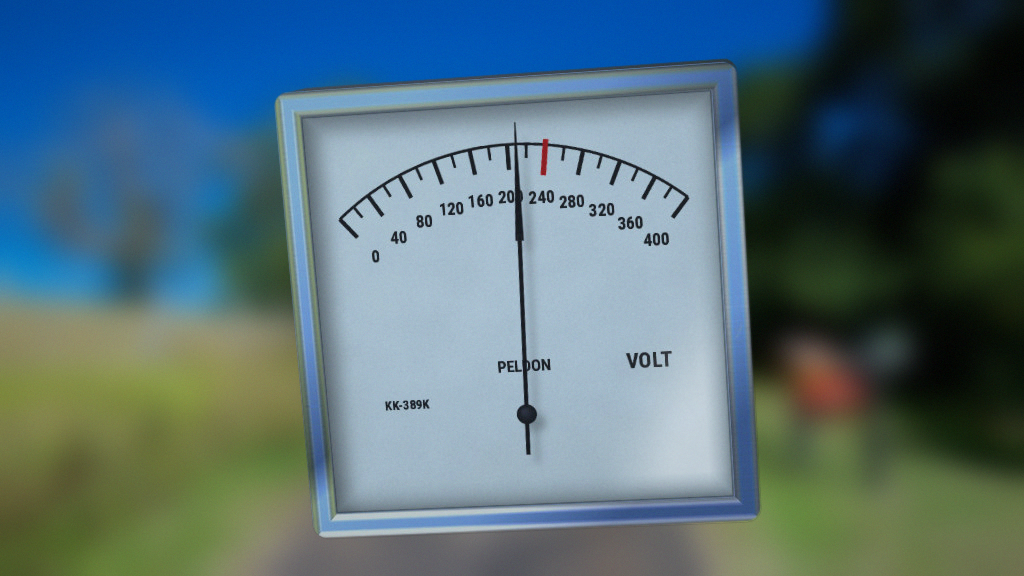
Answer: 210 V
